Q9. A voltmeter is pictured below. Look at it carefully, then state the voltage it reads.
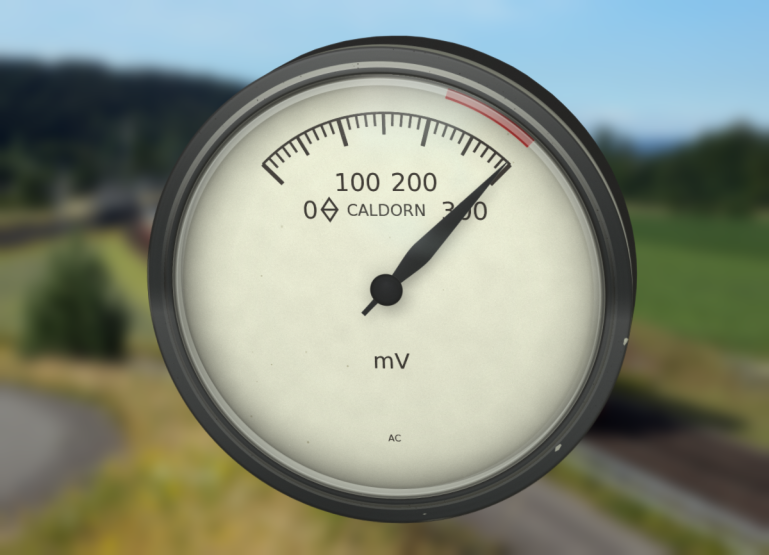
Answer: 295 mV
